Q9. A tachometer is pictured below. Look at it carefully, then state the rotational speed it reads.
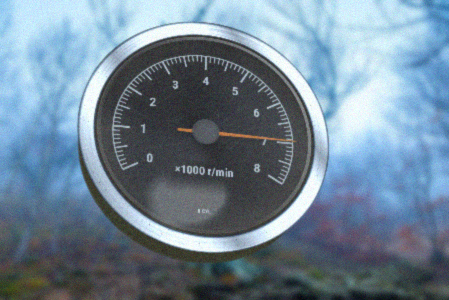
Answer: 7000 rpm
